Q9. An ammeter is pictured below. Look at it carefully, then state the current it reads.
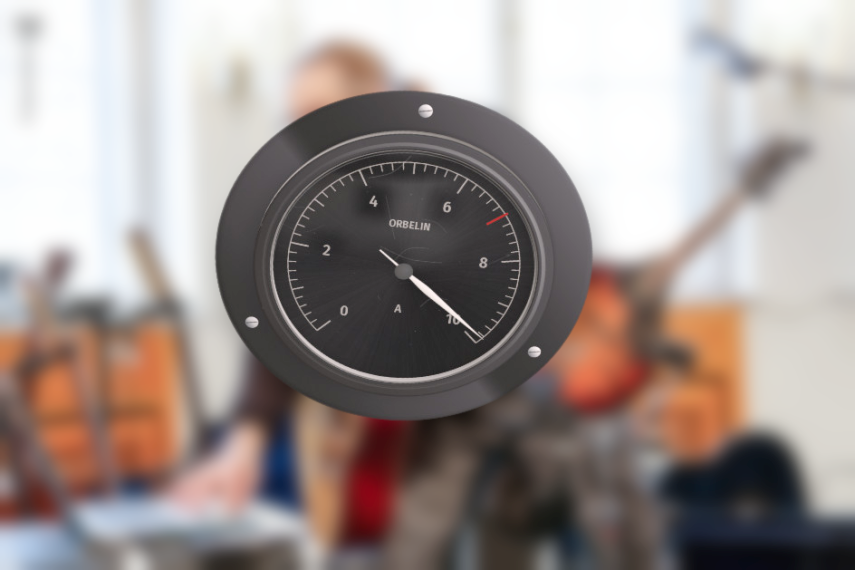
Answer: 9.8 A
